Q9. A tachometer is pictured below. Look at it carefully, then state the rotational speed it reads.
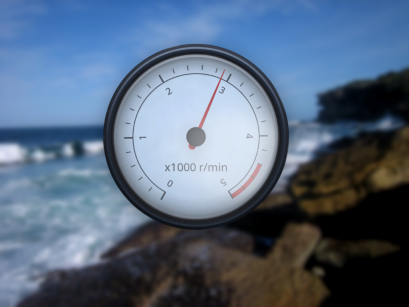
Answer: 2900 rpm
